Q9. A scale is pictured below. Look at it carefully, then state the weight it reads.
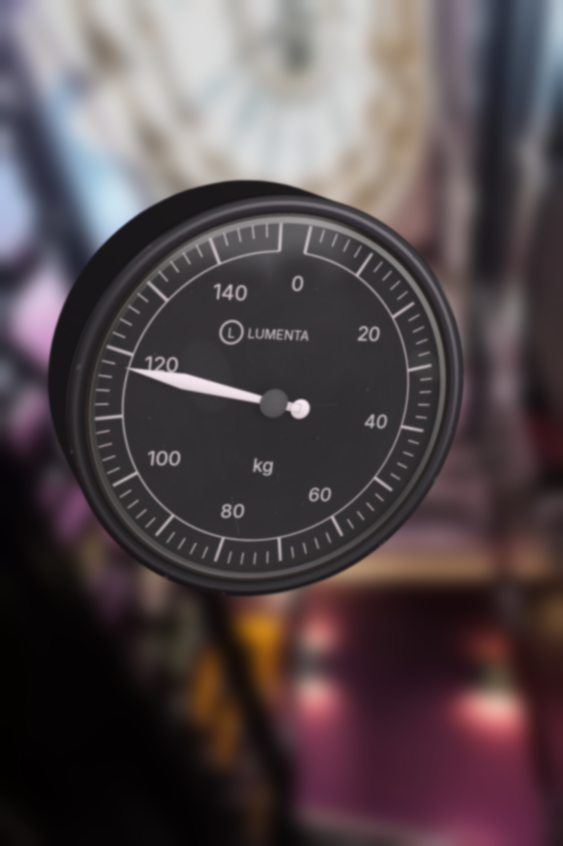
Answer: 118 kg
